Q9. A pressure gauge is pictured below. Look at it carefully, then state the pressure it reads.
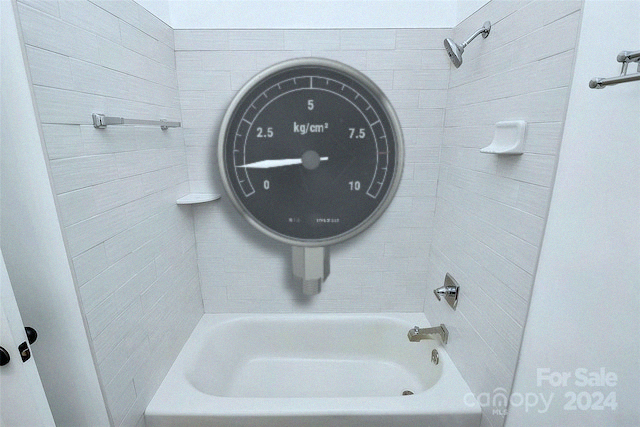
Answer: 1 kg/cm²
